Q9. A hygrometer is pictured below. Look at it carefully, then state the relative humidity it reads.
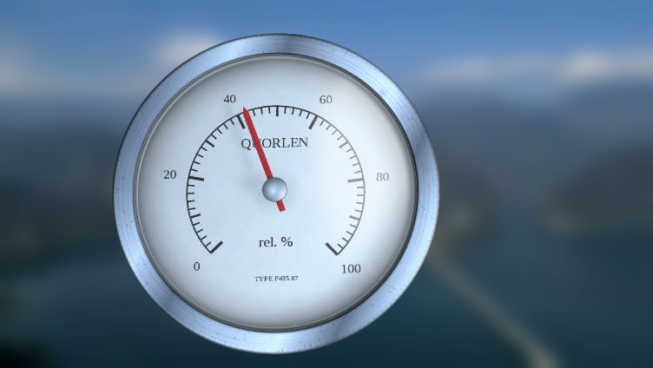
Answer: 42 %
